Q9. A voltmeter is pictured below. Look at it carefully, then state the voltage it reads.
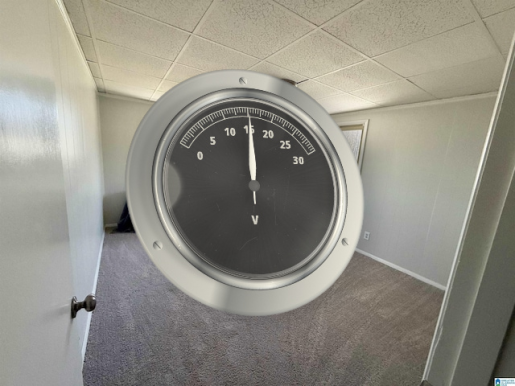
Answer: 15 V
